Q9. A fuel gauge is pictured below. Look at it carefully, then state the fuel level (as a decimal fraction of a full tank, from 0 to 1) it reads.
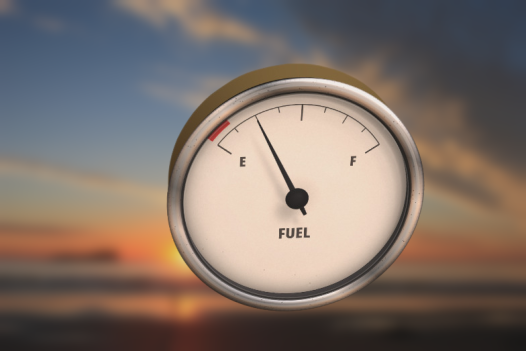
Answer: 0.25
